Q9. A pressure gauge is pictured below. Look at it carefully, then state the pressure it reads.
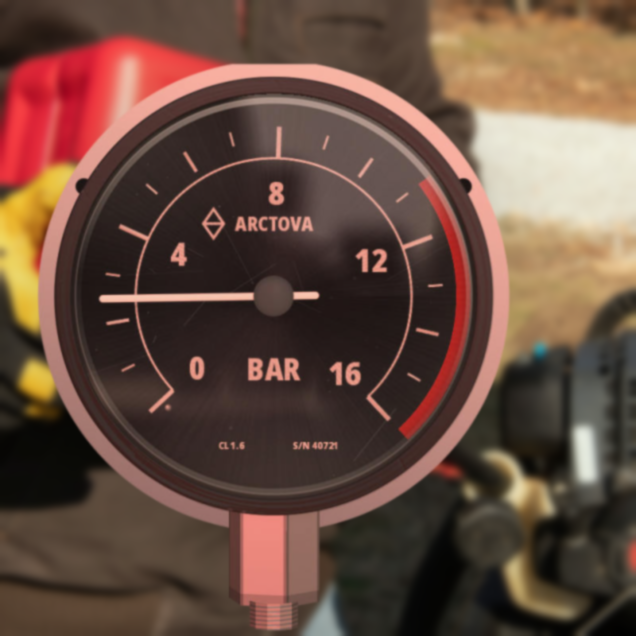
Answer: 2.5 bar
